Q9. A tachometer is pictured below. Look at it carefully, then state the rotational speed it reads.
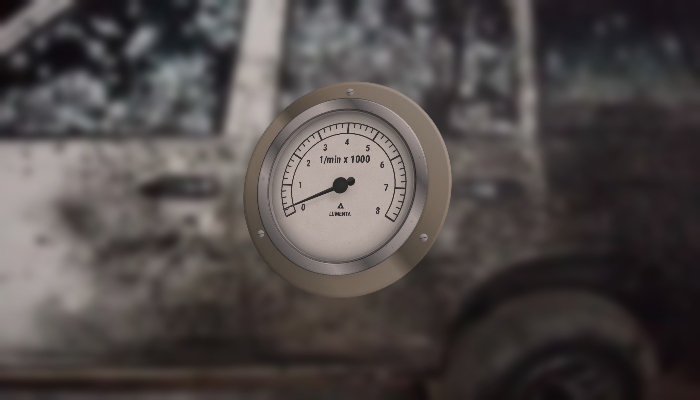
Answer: 200 rpm
